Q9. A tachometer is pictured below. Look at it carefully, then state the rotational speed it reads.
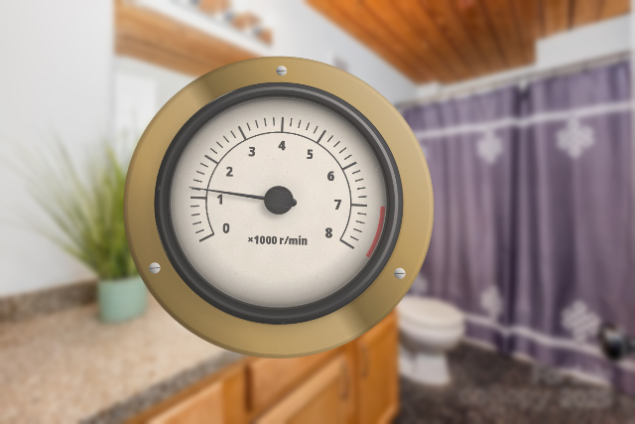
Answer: 1200 rpm
